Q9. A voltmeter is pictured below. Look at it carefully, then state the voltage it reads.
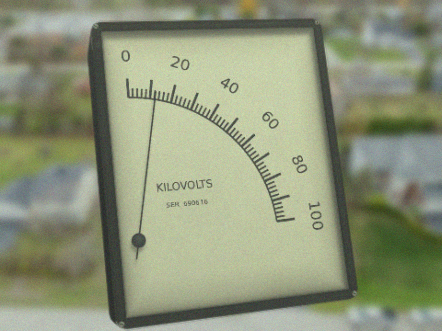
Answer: 12 kV
